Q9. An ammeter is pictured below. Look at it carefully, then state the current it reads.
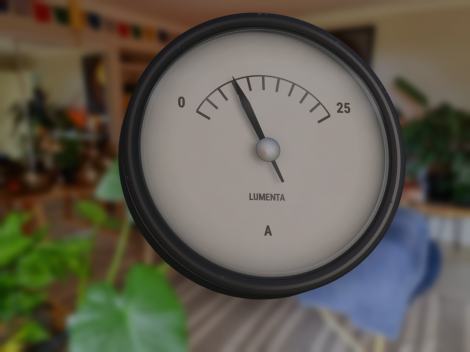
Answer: 7.5 A
